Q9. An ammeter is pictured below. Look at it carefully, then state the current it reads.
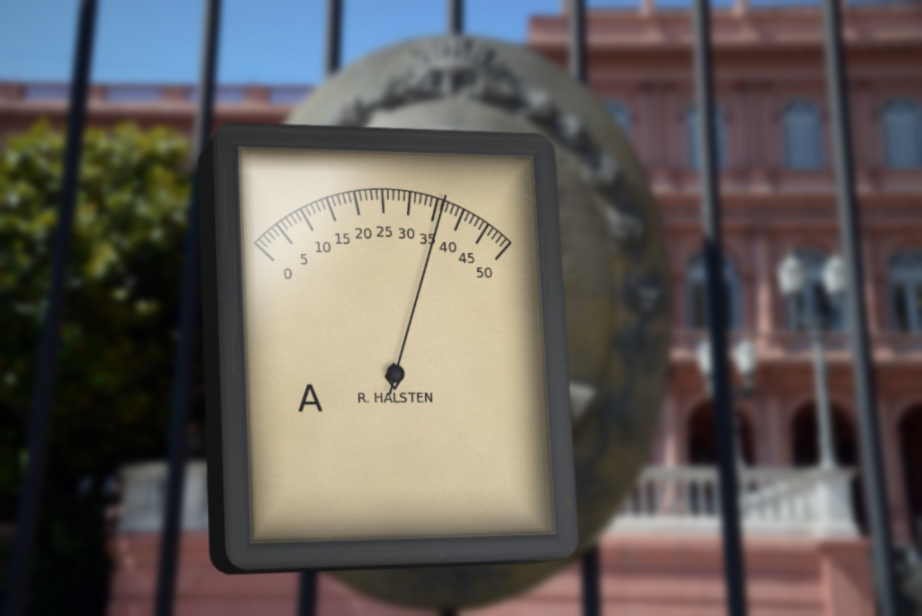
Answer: 36 A
